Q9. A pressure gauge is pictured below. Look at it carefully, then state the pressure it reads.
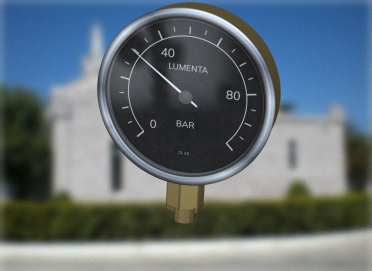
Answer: 30 bar
